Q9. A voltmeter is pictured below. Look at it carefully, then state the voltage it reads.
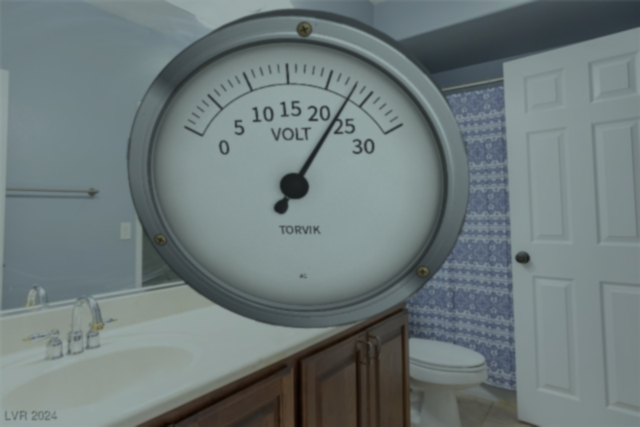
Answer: 23 V
